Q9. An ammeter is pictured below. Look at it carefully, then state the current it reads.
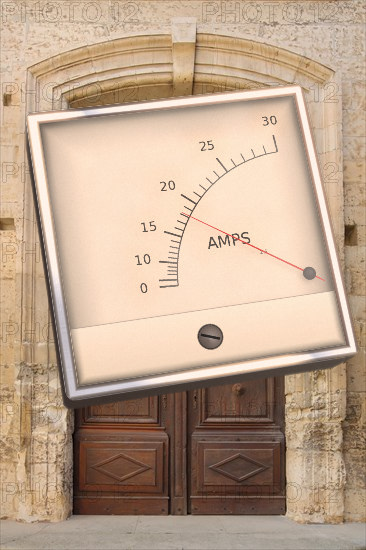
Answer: 18 A
